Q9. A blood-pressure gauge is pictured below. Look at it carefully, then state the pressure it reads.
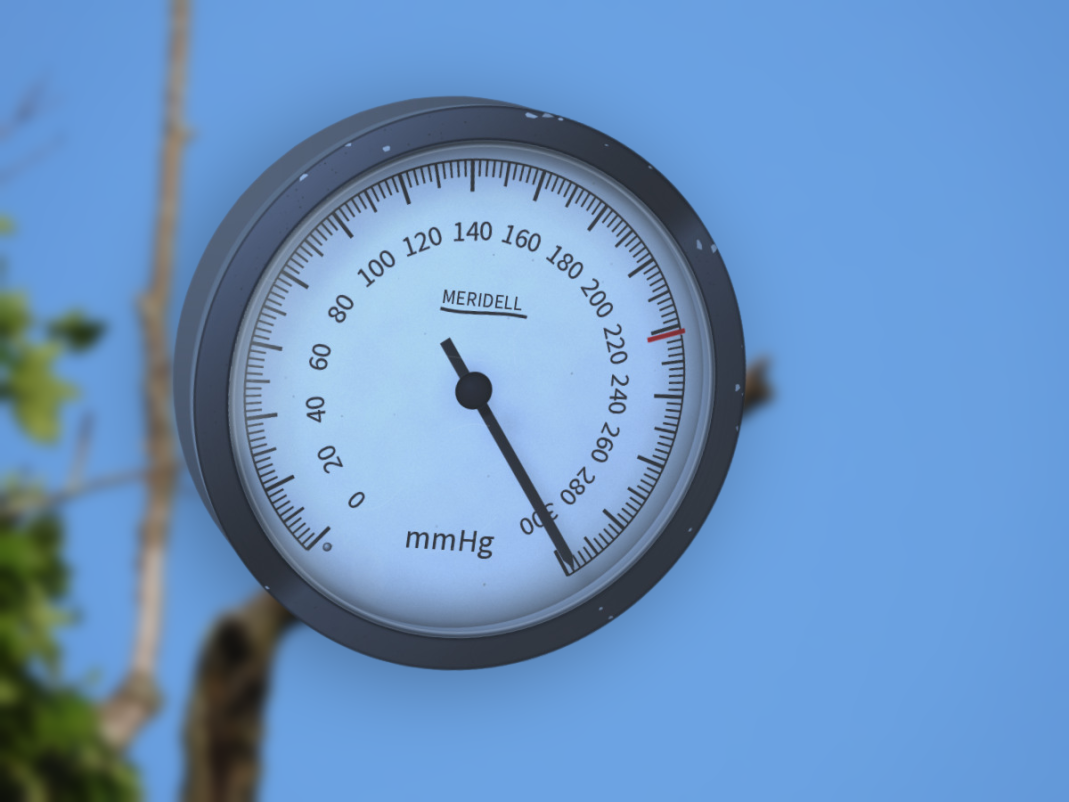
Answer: 298 mmHg
